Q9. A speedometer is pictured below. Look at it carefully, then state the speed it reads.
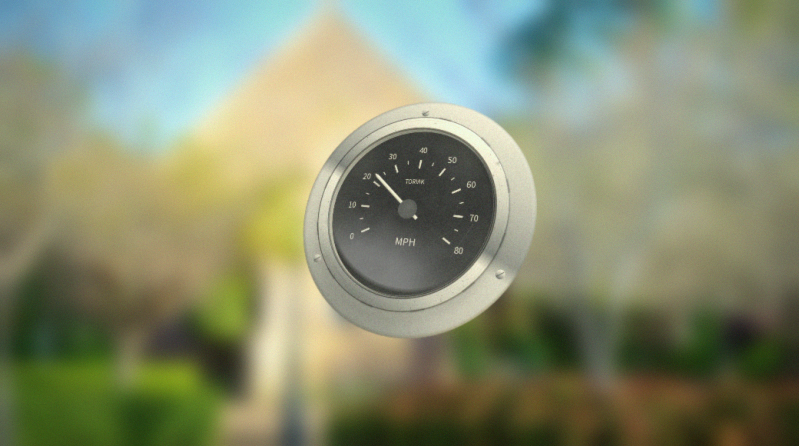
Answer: 22.5 mph
